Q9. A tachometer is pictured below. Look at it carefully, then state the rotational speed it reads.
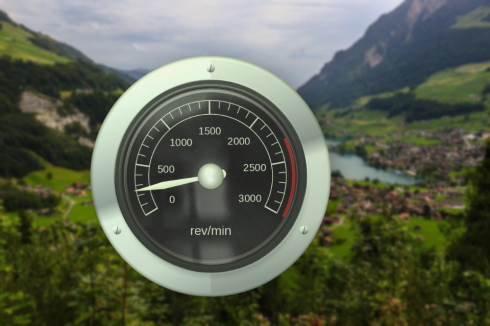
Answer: 250 rpm
